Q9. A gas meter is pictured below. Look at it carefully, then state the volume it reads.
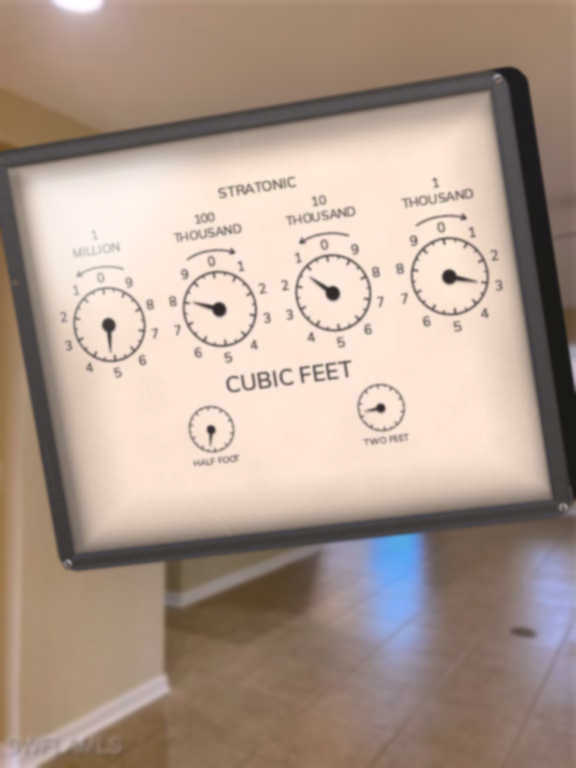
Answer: 481300 ft³
